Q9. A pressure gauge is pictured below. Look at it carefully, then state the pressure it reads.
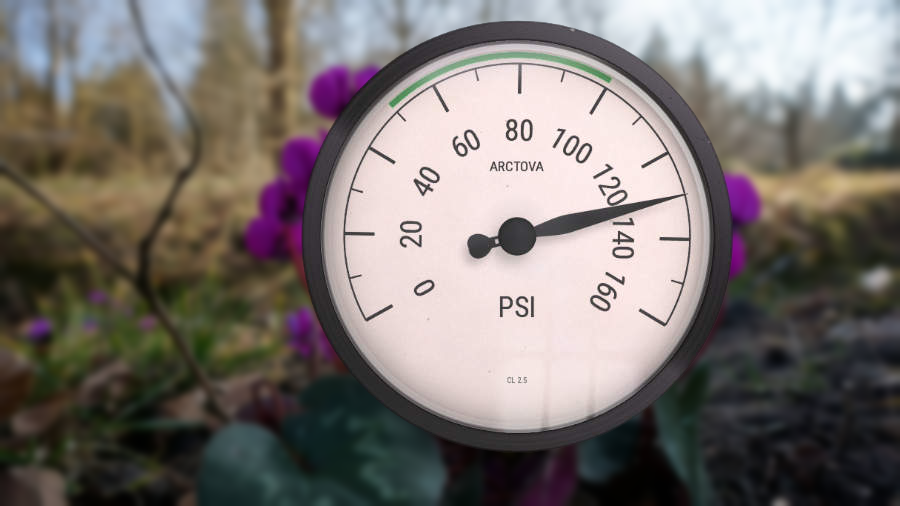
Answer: 130 psi
